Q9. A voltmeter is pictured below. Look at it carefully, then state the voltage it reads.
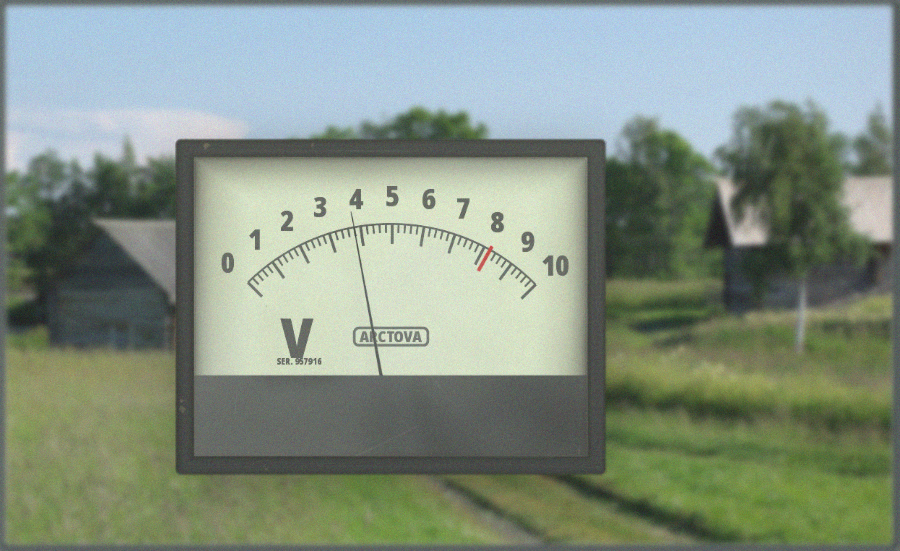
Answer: 3.8 V
